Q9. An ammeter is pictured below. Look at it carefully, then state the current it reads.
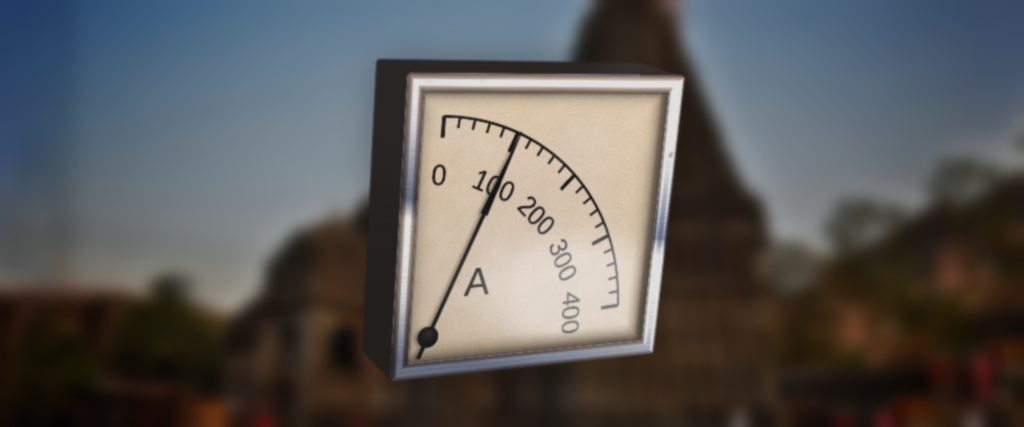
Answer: 100 A
